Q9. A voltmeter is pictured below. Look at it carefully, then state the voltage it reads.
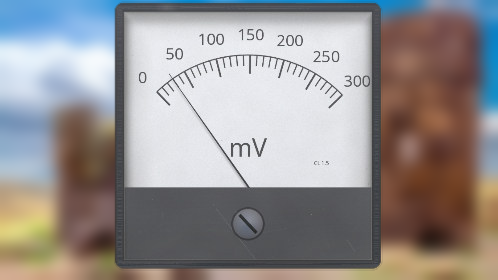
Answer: 30 mV
